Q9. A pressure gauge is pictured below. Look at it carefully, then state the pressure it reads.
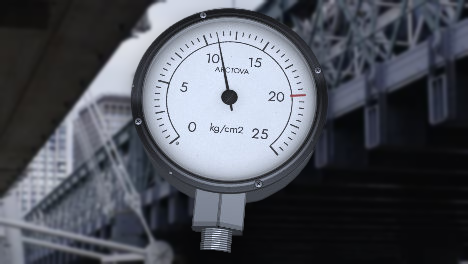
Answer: 11 kg/cm²
